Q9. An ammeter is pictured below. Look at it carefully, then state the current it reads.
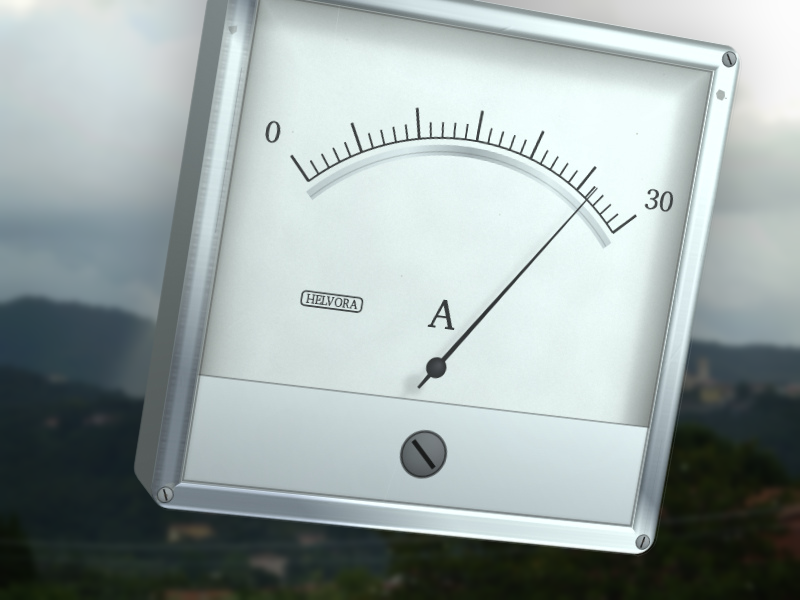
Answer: 26 A
